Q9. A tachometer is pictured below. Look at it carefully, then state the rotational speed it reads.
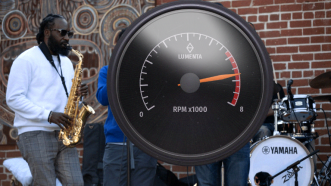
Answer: 6750 rpm
